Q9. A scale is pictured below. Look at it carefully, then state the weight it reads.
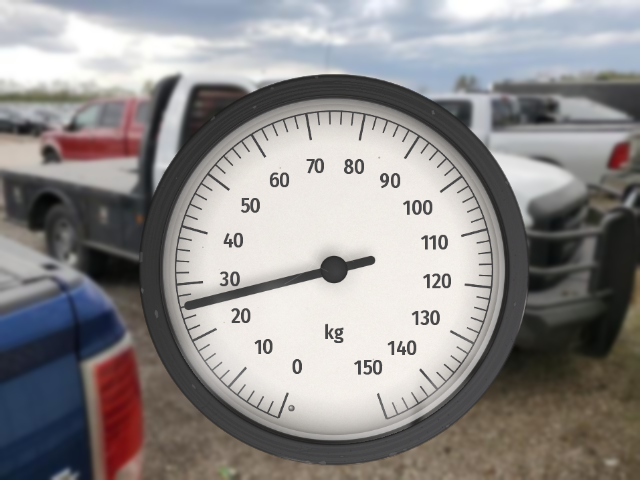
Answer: 26 kg
